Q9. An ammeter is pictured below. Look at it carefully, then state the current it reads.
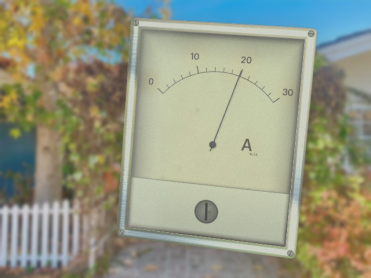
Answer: 20 A
